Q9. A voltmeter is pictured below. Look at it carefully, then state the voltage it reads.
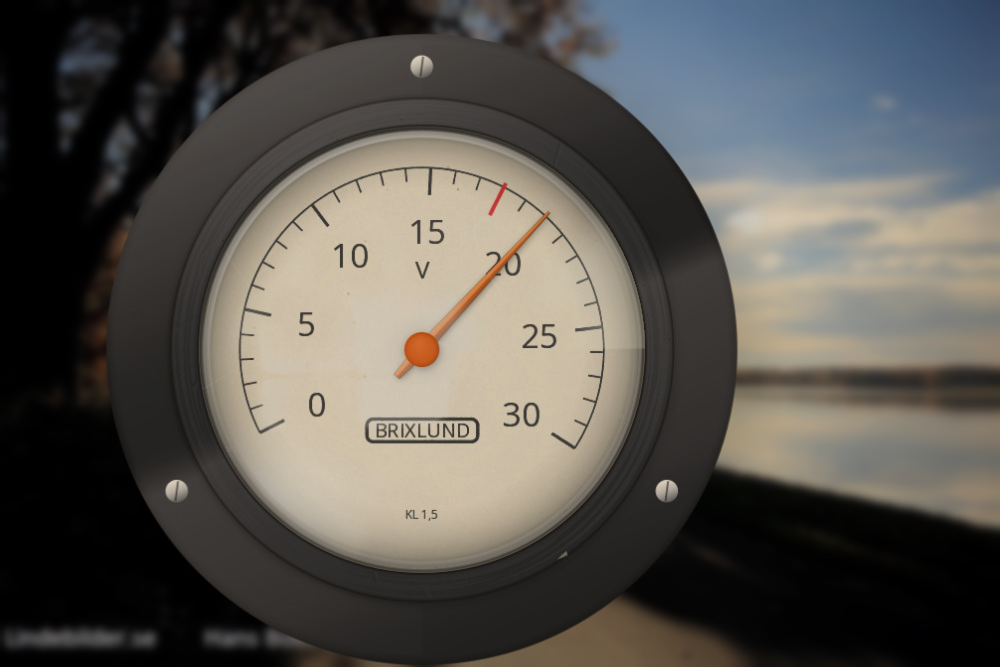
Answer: 20 V
